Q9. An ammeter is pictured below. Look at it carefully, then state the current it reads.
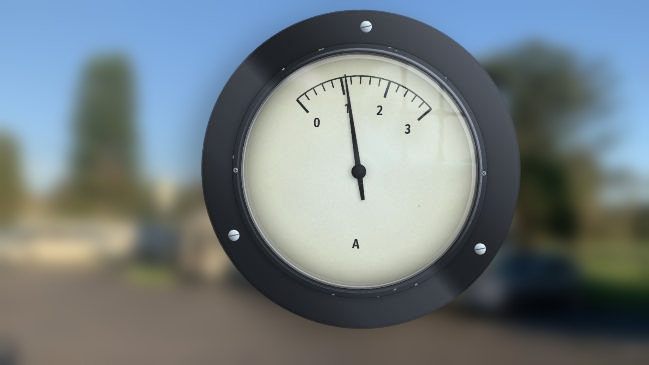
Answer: 1.1 A
